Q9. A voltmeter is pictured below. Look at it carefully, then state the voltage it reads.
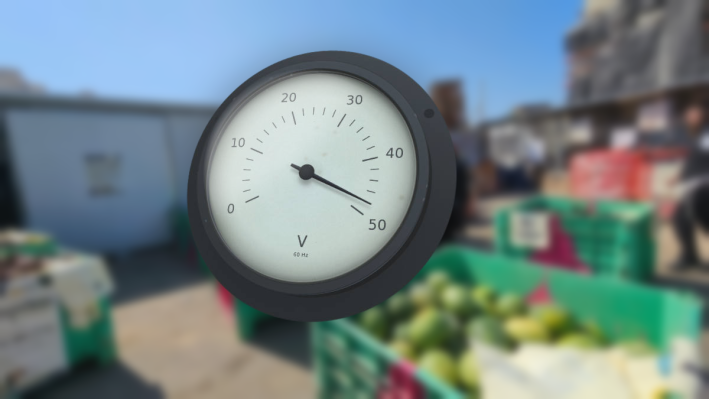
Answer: 48 V
